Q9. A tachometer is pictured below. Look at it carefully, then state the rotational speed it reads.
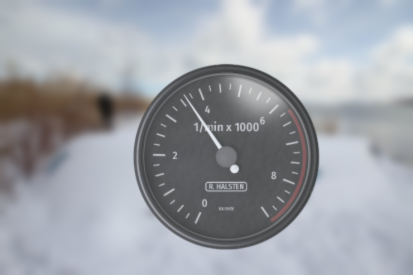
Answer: 3625 rpm
